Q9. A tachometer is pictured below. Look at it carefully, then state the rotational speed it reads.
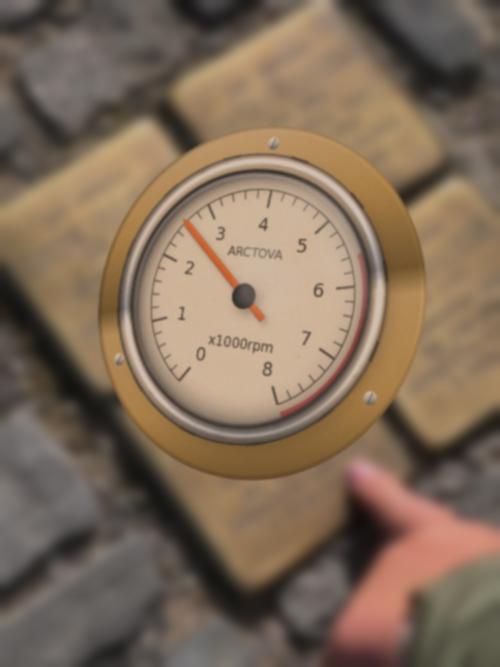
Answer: 2600 rpm
